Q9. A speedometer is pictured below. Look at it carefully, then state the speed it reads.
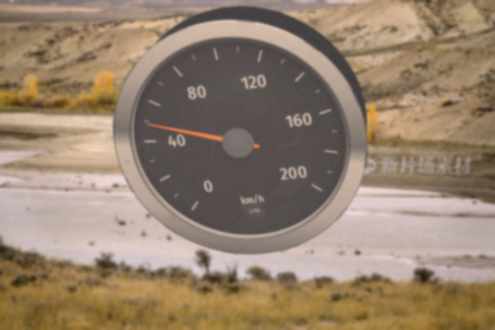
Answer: 50 km/h
